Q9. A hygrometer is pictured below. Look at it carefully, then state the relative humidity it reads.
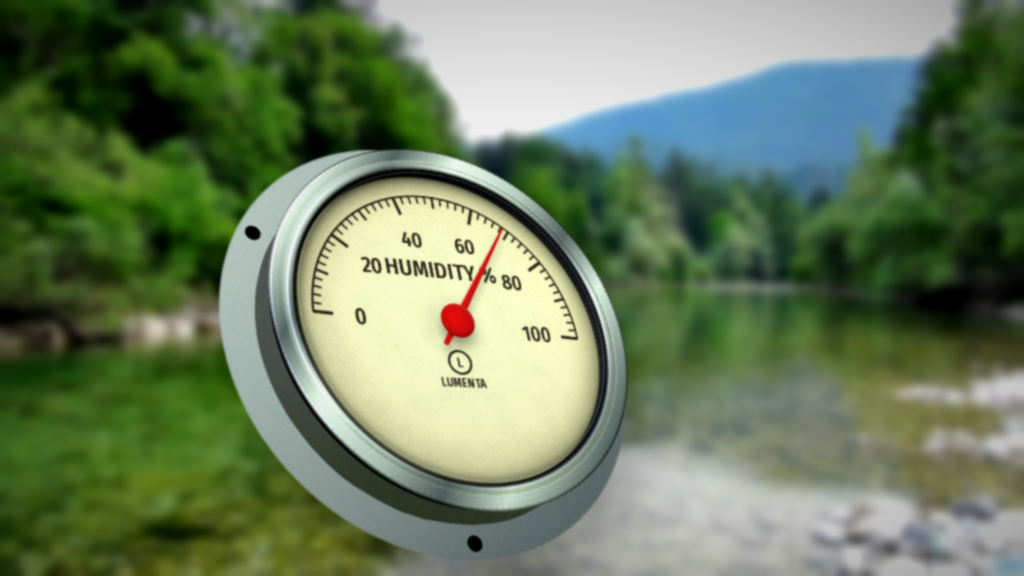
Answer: 68 %
